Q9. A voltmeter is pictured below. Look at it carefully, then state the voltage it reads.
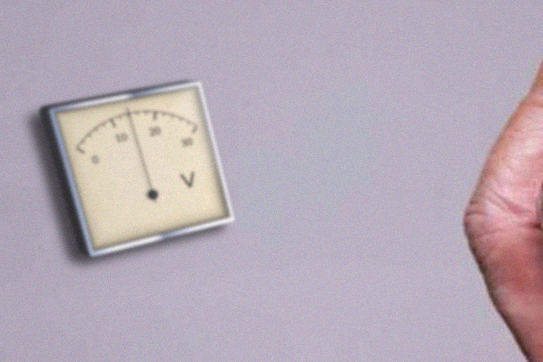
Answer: 14 V
